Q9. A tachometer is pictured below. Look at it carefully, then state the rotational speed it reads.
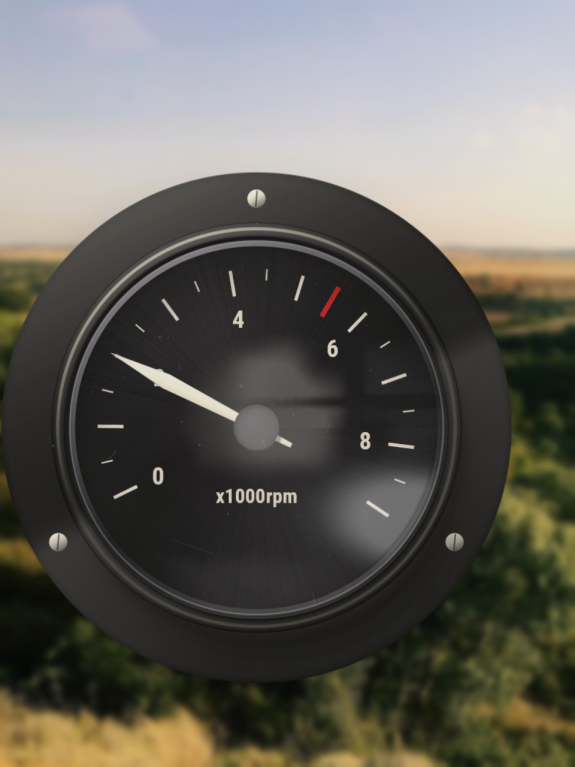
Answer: 2000 rpm
